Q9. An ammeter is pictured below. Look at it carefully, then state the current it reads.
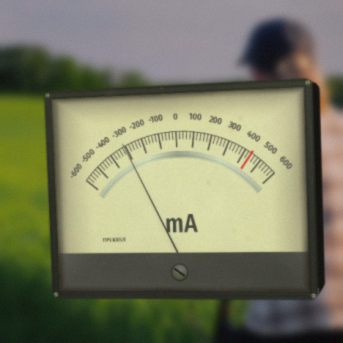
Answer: -300 mA
